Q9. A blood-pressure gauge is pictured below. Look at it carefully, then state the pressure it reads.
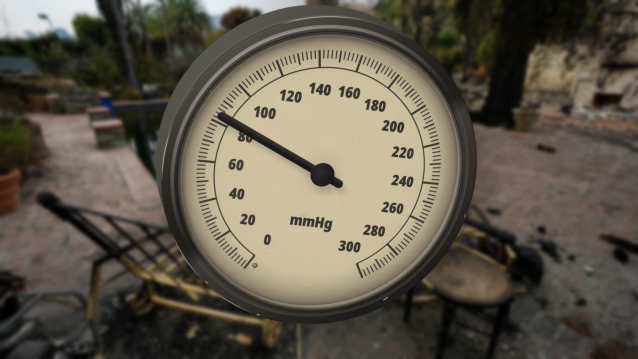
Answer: 84 mmHg
